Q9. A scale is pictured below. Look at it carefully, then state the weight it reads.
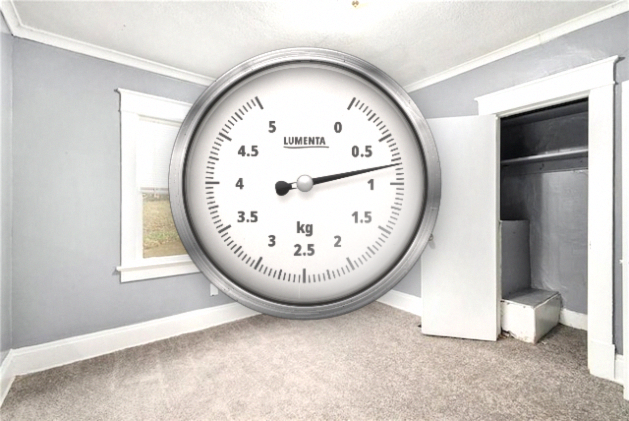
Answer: 0.8 kg
